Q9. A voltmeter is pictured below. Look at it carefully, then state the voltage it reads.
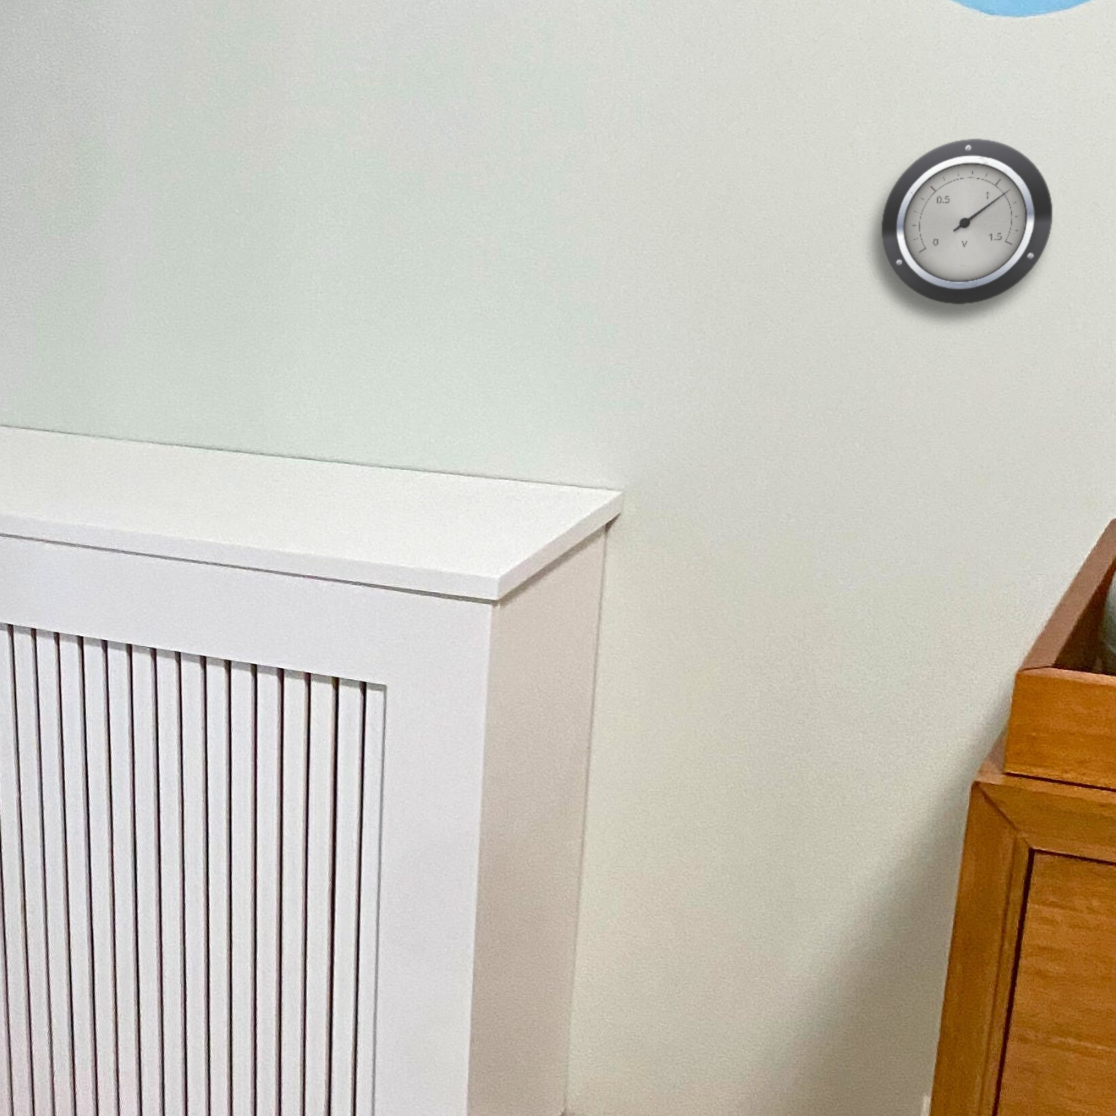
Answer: 1.1 V
